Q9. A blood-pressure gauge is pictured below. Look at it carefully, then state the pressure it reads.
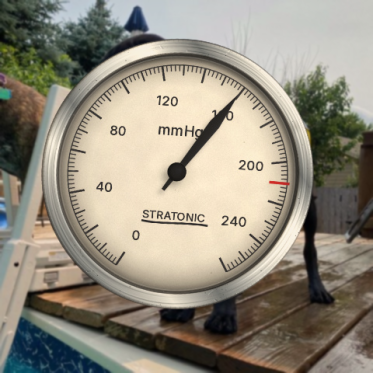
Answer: 160 mmHg
